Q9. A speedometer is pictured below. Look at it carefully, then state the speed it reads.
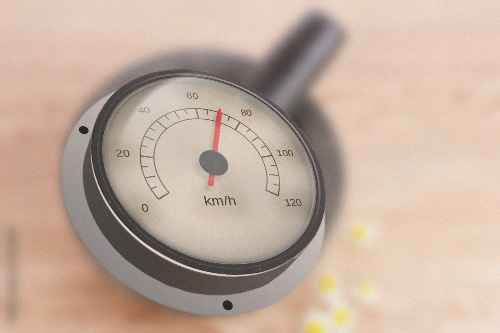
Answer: 70 km/h
